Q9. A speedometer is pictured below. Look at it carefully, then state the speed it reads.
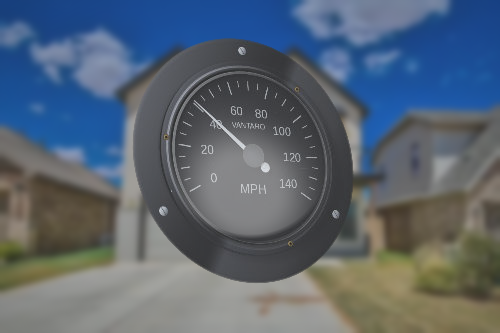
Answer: 40 mph
